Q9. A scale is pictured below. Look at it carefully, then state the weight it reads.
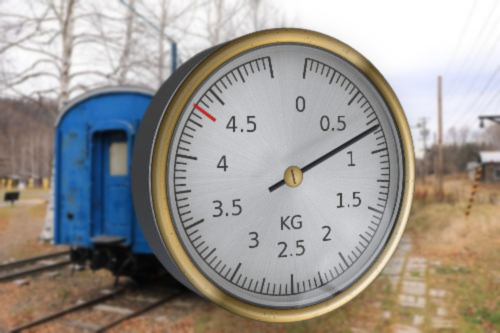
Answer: 0.8 kg
